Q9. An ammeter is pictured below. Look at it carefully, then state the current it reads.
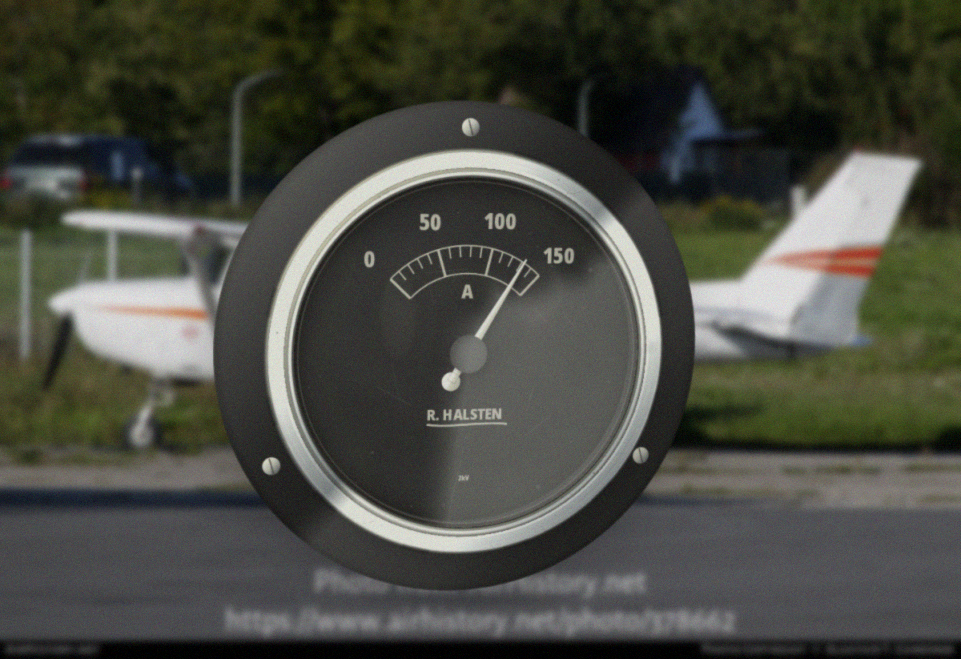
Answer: 130 A
